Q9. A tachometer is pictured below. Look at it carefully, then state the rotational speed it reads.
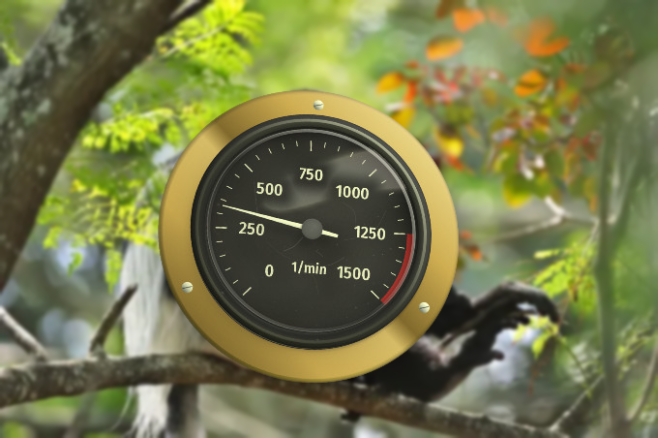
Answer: 325 rpm
